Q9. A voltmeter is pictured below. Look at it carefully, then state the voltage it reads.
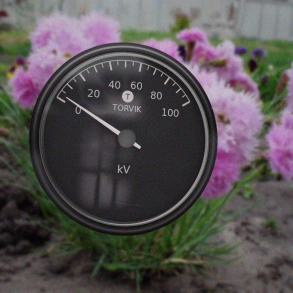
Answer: 2.5 kV
